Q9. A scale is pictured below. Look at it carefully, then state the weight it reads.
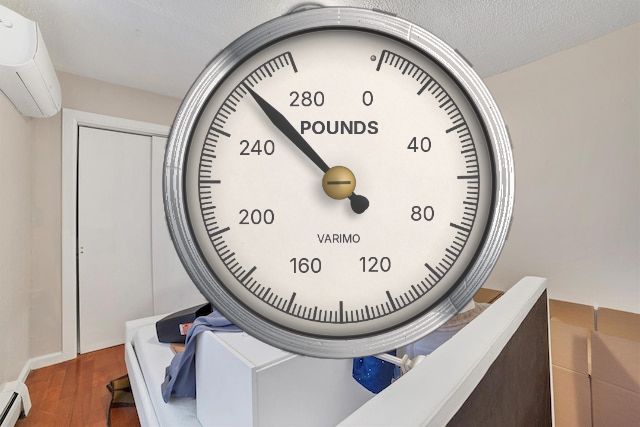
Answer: 260 lb
